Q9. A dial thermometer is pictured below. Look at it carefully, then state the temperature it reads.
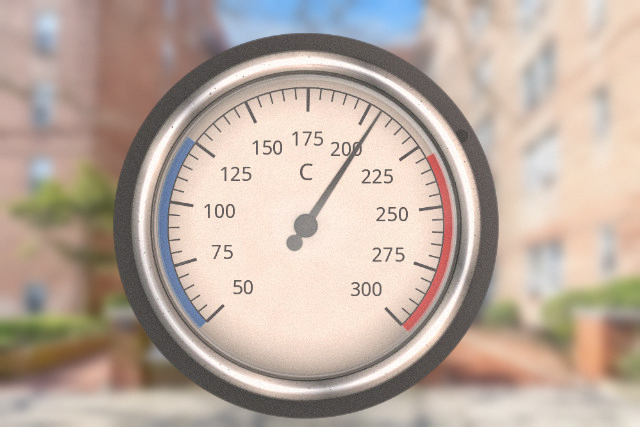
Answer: 205 °C
